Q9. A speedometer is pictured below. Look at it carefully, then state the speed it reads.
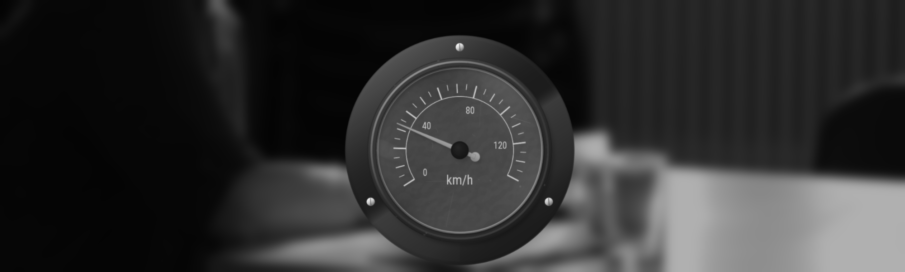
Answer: 32.5 km/h
